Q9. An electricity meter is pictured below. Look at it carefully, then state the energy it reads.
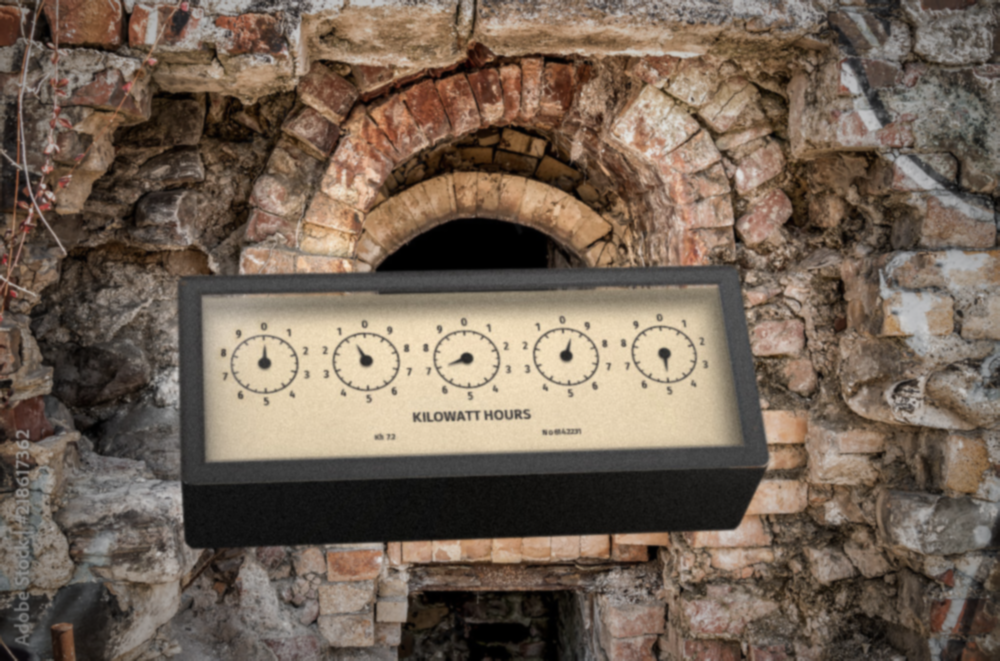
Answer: 695 kWh
